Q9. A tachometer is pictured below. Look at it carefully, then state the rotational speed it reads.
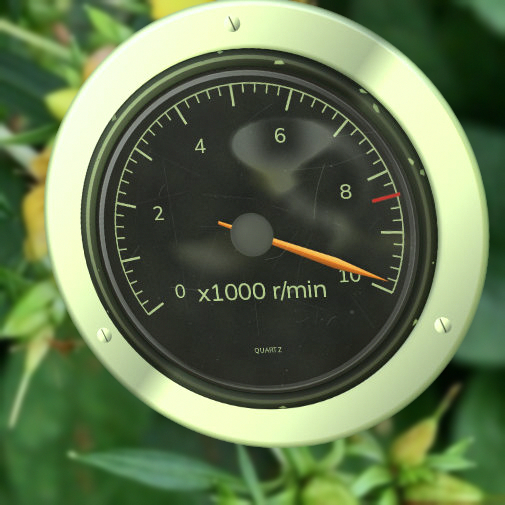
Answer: 9800 rpm
